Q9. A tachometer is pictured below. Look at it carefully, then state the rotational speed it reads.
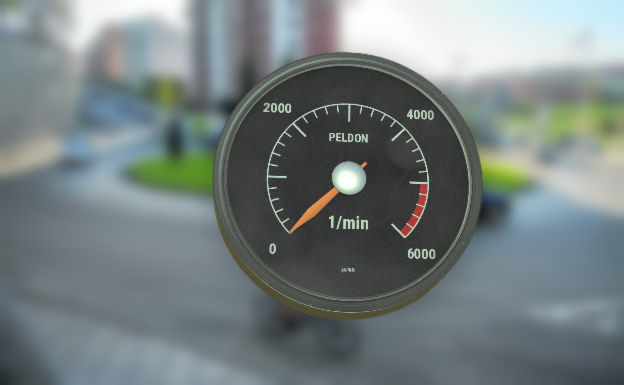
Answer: 0 rpm
